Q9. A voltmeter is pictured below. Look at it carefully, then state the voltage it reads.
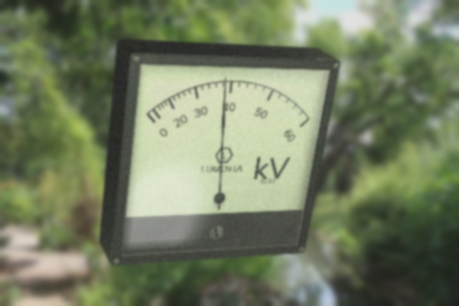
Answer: 38 kV
